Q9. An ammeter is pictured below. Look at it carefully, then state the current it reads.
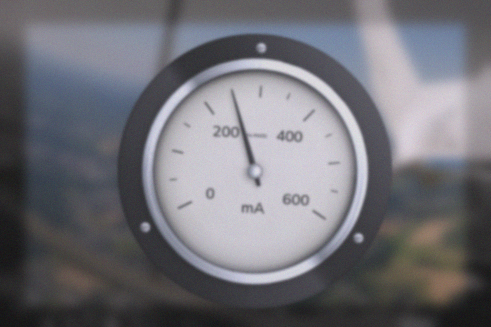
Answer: 250 mA
